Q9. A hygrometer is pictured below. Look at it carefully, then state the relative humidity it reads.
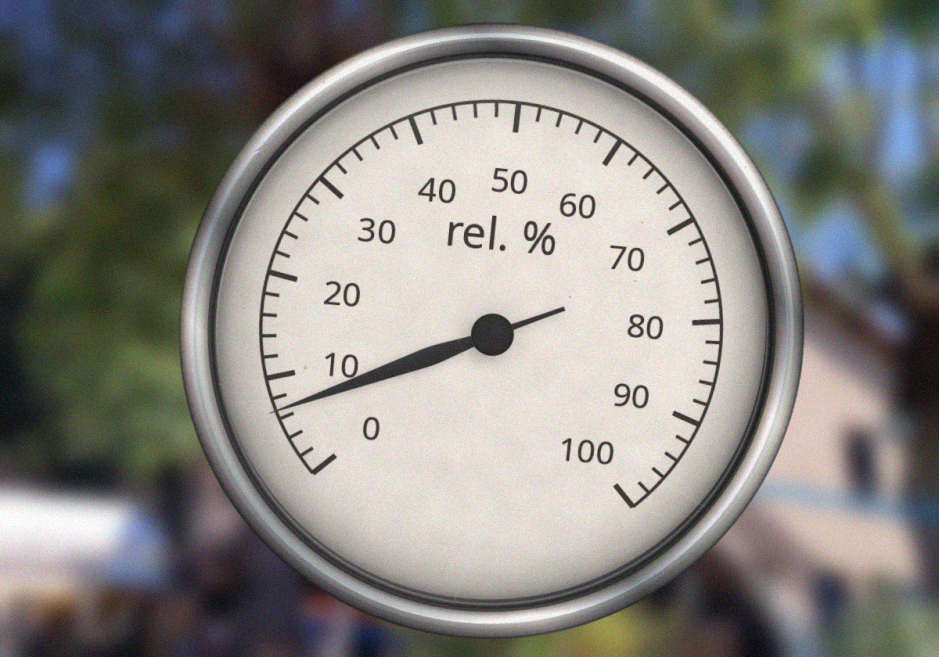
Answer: 7 %
